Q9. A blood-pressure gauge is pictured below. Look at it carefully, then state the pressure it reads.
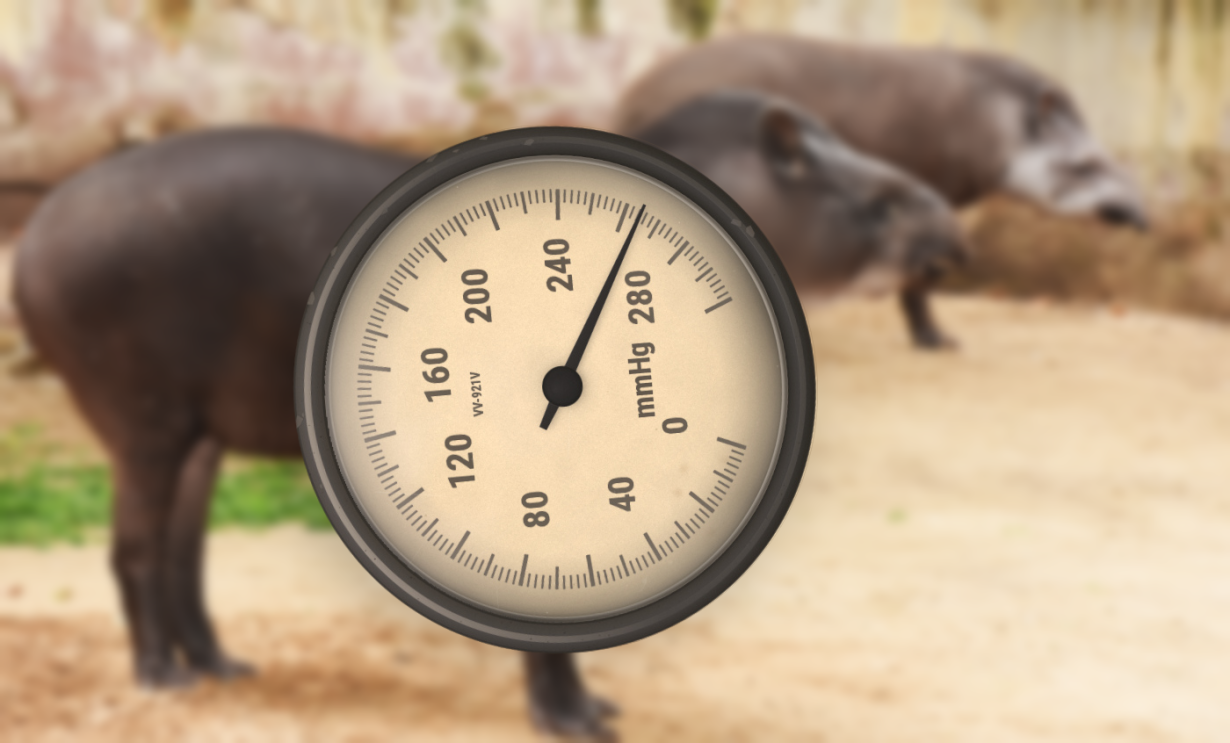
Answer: 264 mmHg
